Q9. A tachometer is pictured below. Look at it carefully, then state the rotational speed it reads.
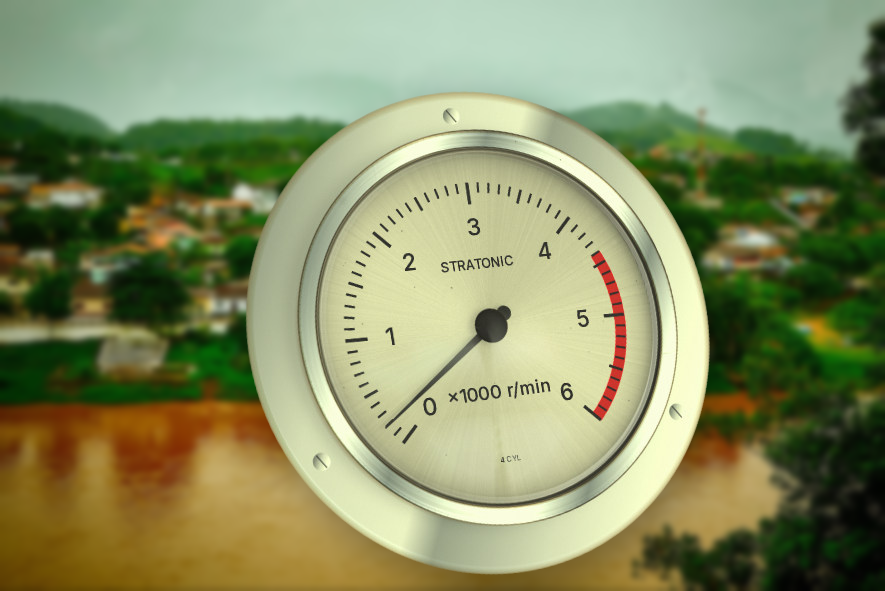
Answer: 200 rpm
